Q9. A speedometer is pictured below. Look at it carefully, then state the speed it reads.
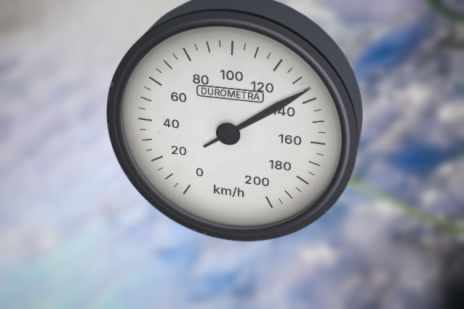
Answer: 135 km/h
